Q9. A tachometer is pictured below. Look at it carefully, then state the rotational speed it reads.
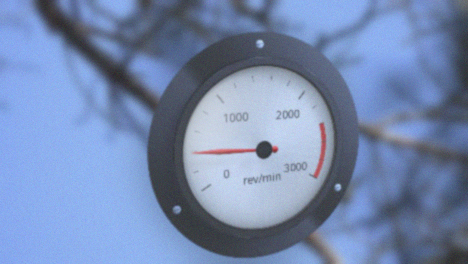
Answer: 400 rpm
